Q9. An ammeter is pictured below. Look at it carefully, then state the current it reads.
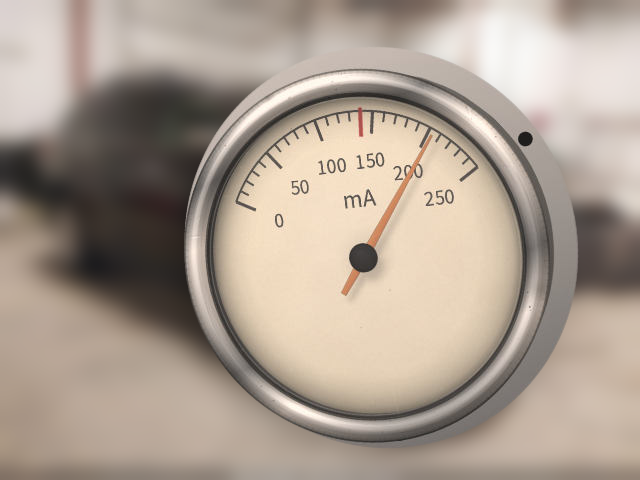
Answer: 205 mA
